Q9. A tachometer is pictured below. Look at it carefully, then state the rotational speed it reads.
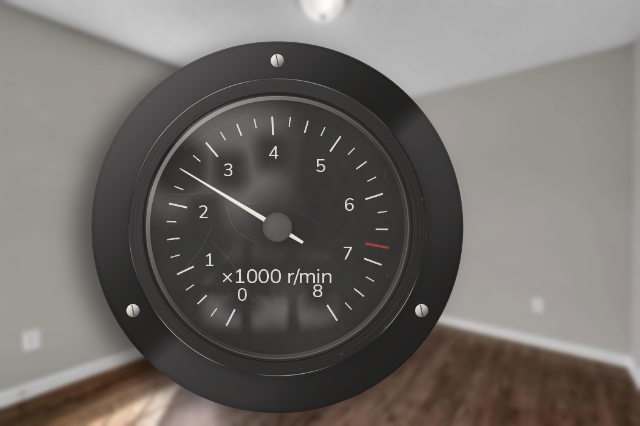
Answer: 2500 rpm
